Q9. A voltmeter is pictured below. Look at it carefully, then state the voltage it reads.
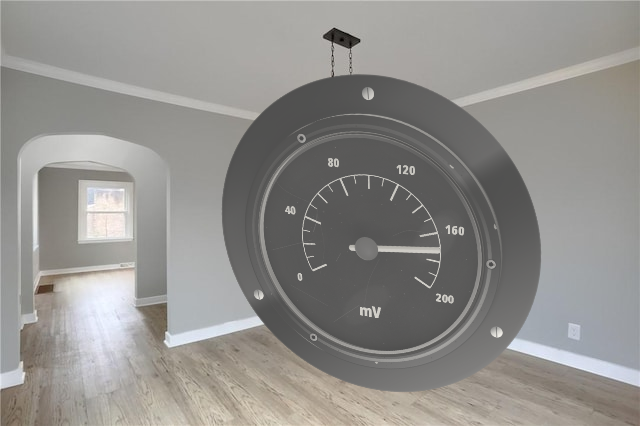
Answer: 170 mV
